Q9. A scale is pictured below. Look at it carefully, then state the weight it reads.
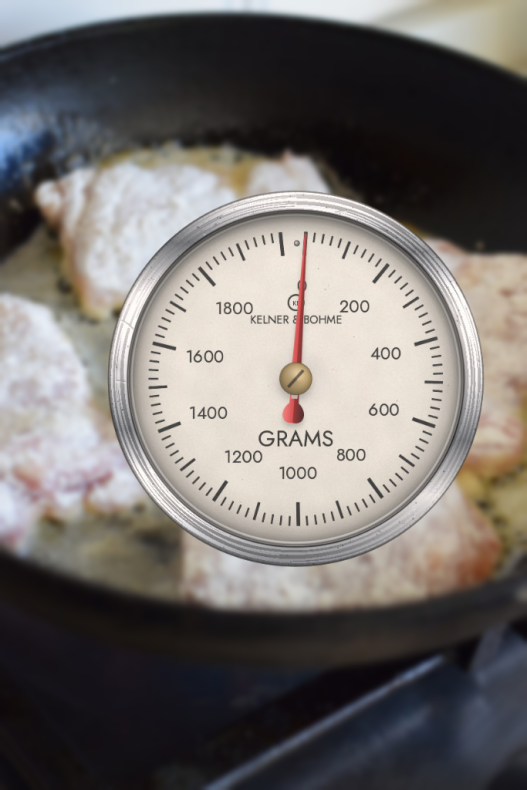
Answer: 0 g
